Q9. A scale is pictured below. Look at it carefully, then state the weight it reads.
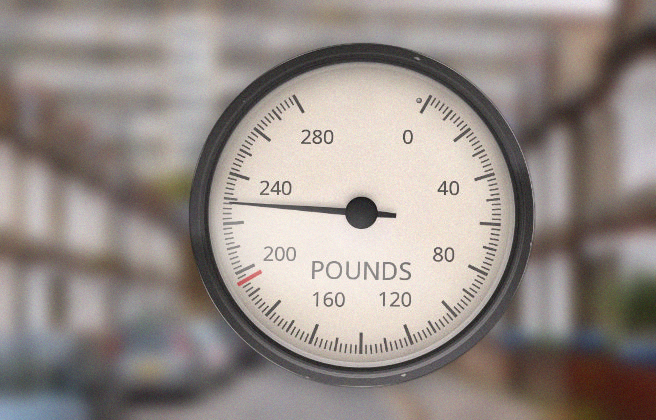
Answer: 228 lb
